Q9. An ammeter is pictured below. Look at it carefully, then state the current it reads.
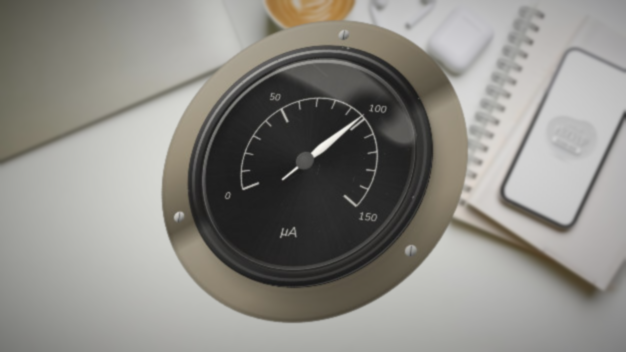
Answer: 100 µA
